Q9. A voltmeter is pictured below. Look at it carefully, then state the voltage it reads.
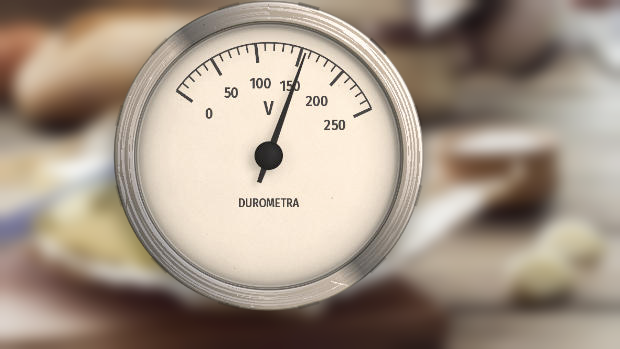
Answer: 155 V
